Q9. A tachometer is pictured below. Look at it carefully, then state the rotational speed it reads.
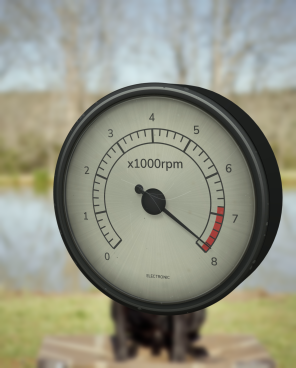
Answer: 7800 rpm
